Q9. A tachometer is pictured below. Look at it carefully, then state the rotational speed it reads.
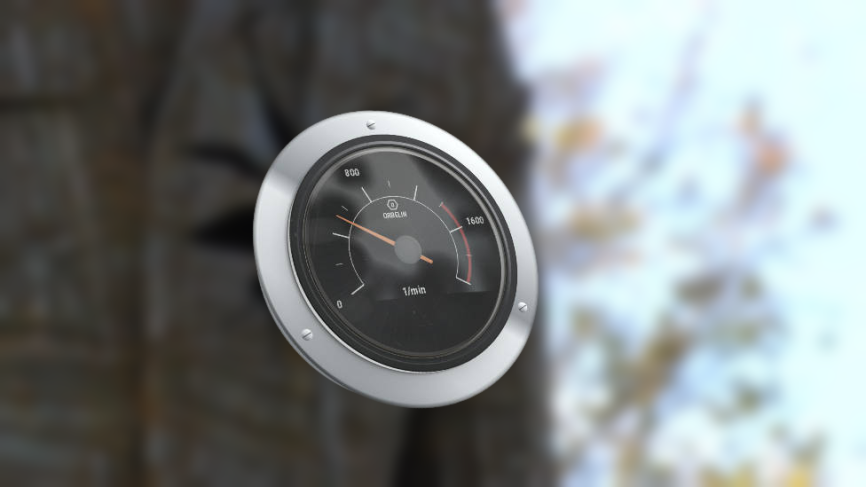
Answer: 500 rpm
